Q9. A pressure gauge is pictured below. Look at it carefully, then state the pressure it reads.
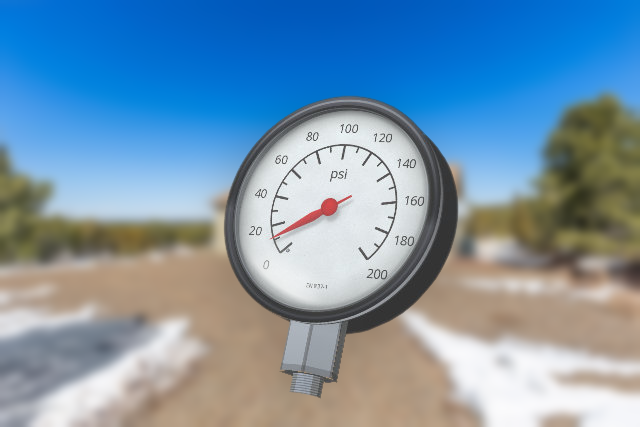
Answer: 10 psi
